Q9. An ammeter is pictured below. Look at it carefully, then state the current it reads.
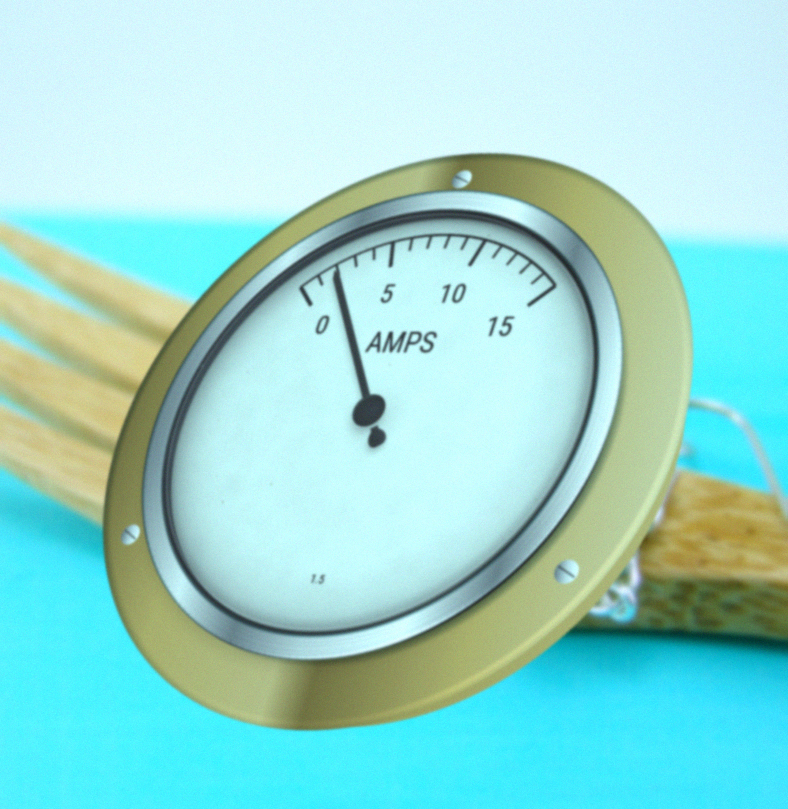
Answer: 2 A
